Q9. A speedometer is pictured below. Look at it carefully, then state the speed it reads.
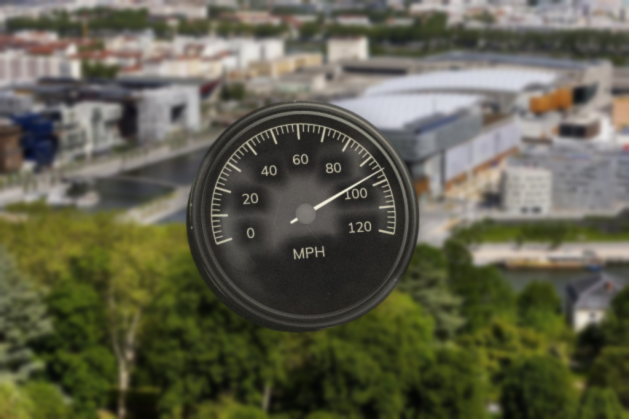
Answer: 96 mph
